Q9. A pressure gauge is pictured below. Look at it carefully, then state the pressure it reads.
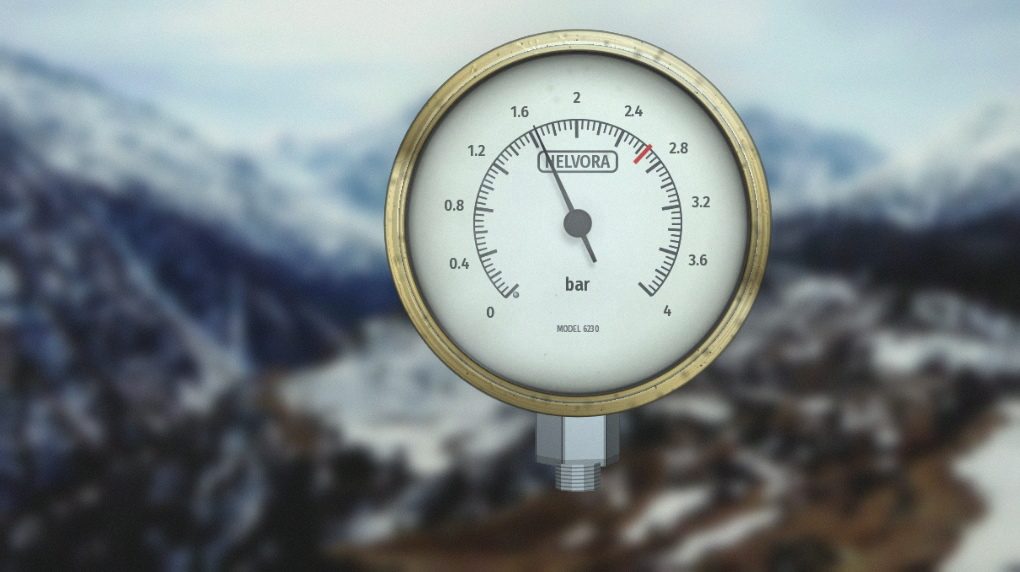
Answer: 1.65 bar
